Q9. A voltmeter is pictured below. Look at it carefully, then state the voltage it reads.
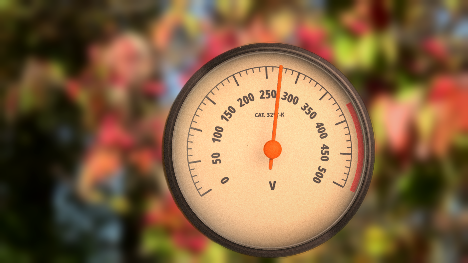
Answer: 270 V
